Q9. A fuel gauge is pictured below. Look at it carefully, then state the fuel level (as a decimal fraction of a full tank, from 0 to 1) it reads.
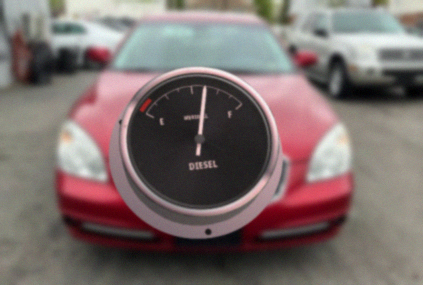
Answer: 0.625
